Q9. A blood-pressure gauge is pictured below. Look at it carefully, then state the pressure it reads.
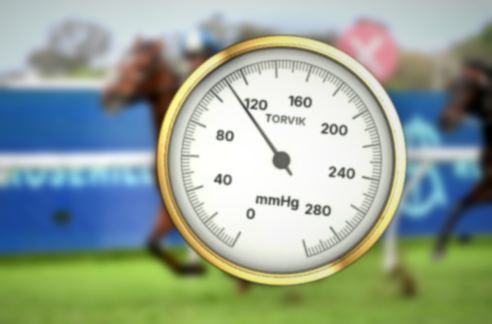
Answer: 110 mmHg
